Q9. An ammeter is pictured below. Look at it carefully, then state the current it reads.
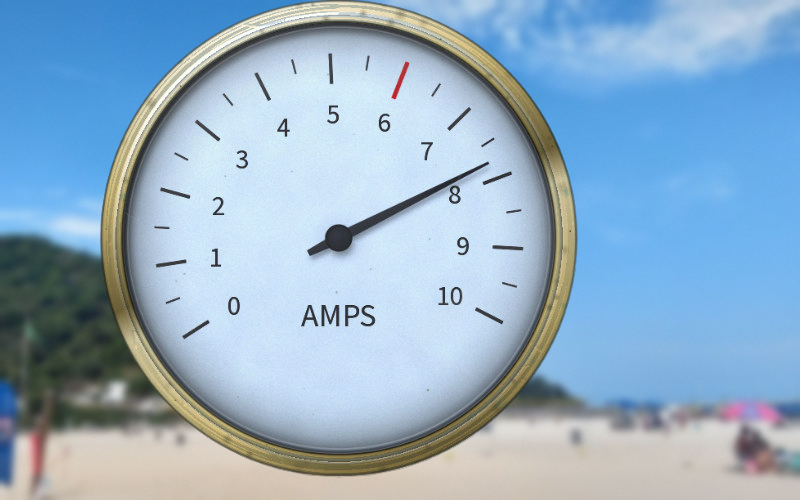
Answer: 7.75 A
